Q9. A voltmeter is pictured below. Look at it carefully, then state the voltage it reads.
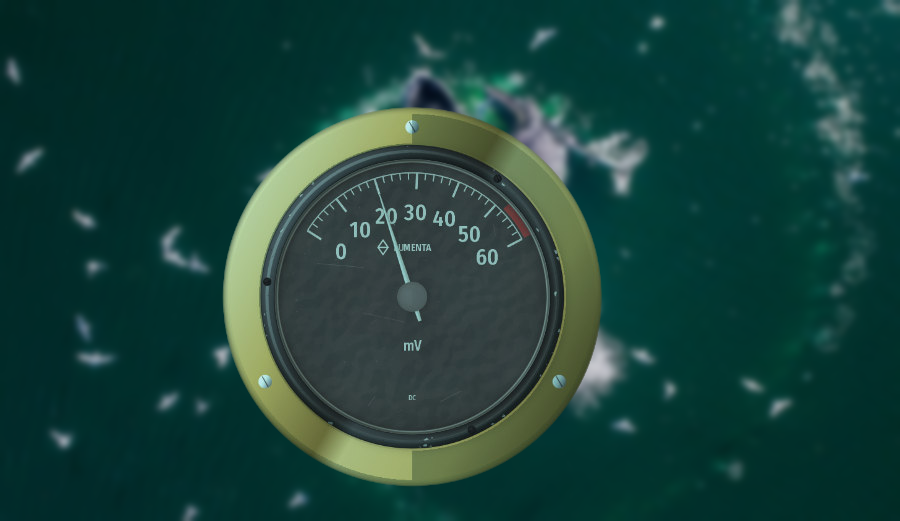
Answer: 20 mV
